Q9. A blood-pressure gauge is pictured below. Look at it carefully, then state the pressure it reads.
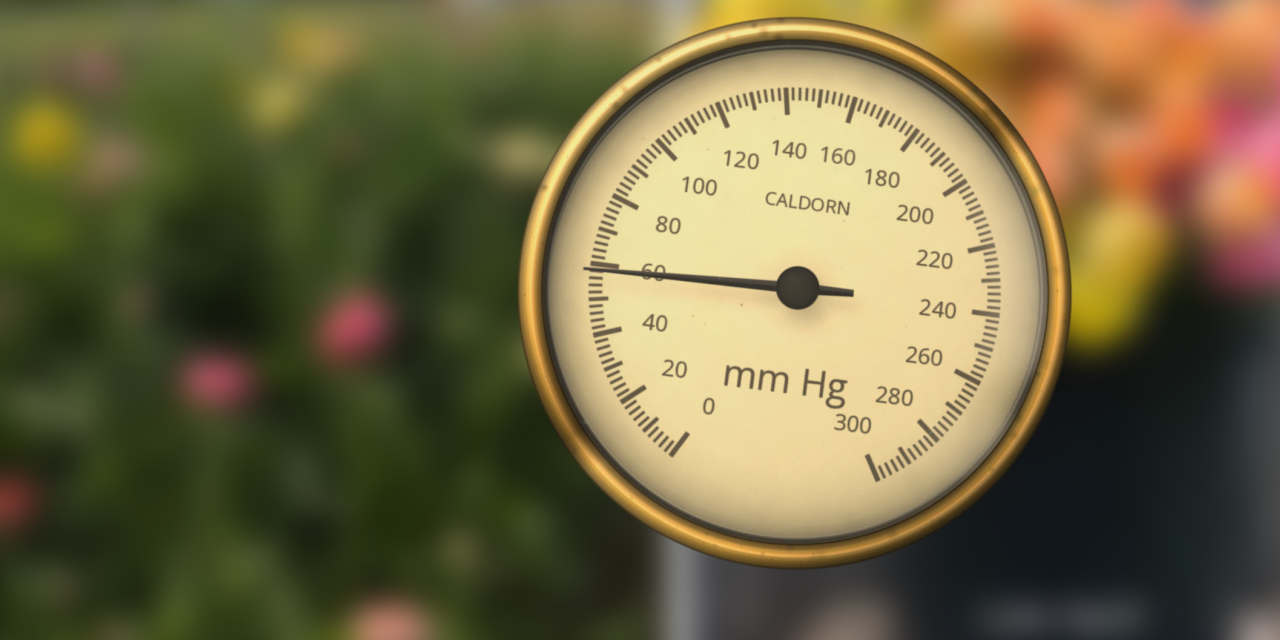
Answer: 58 mmHg
